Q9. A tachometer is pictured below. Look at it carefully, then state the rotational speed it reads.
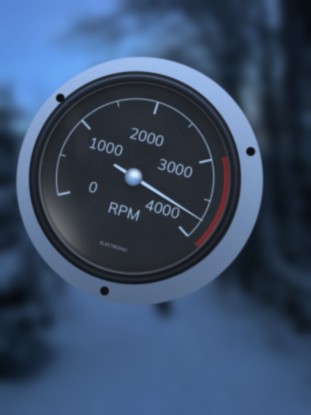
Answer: 3750 rpm
